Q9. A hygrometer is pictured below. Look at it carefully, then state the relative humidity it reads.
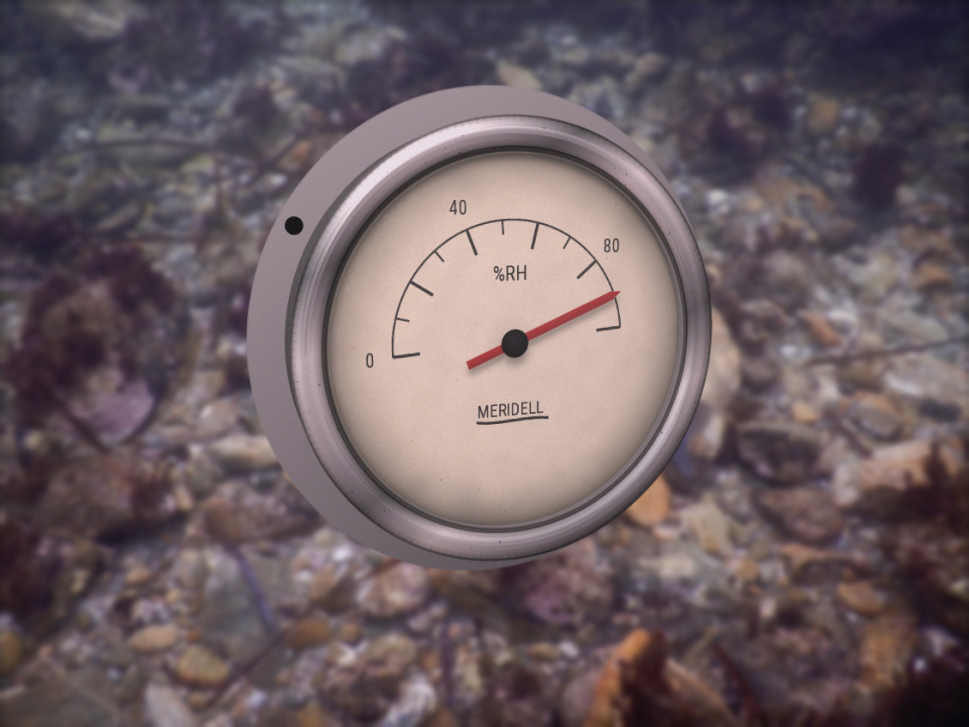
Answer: 90 %
